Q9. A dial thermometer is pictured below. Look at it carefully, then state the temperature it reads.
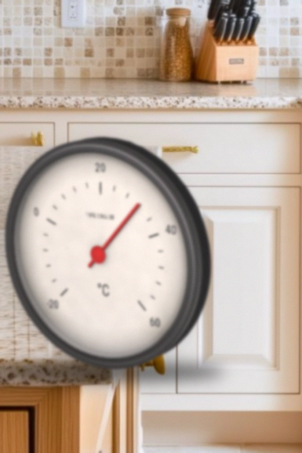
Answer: 32 °C
